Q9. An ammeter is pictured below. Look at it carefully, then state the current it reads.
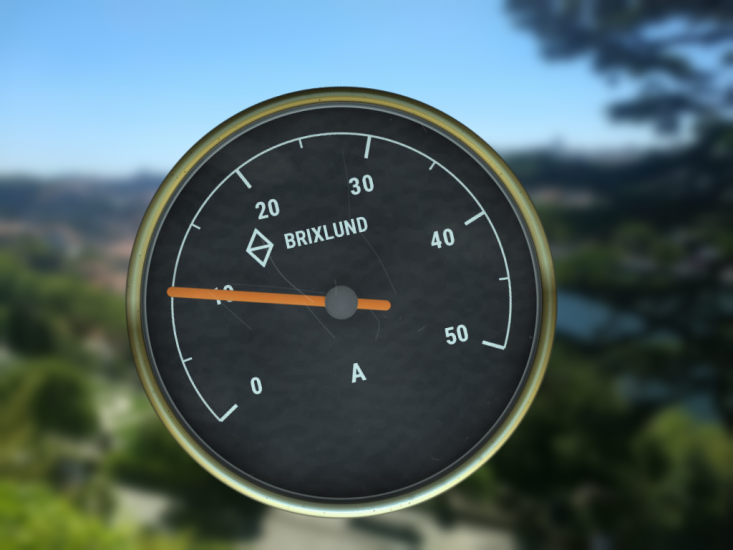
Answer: 10 A
